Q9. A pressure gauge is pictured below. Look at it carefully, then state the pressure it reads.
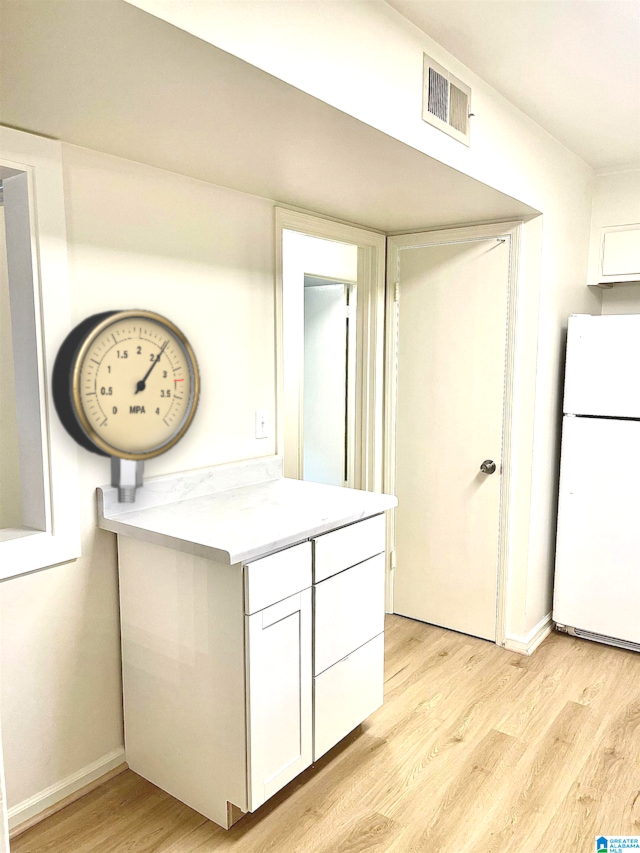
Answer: 2.5 MPa
